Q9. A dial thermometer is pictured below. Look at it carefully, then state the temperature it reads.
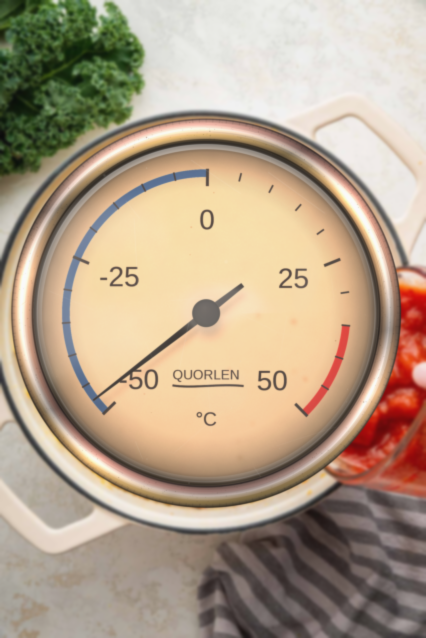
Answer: -47.5 °C
